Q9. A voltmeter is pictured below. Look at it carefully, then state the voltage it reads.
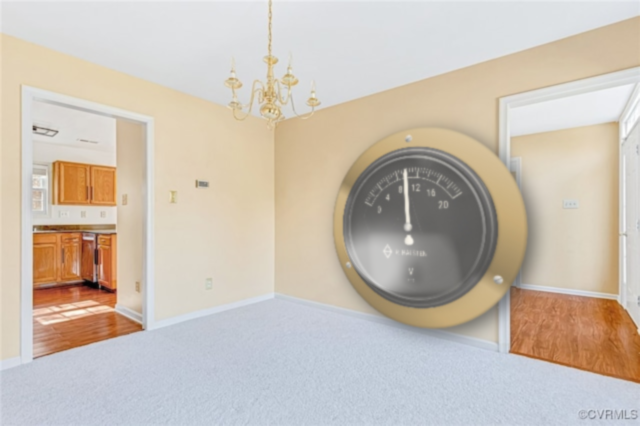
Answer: 10 V
